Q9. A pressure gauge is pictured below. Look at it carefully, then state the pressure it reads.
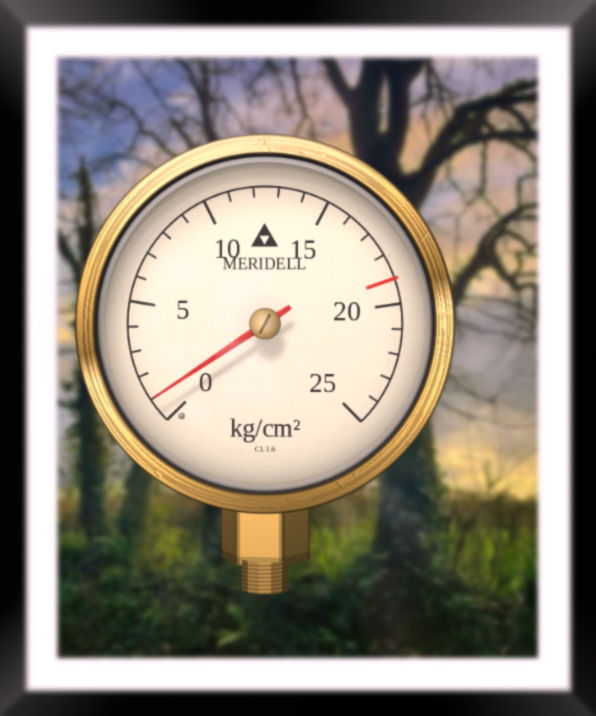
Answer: 1 kg/cm²
